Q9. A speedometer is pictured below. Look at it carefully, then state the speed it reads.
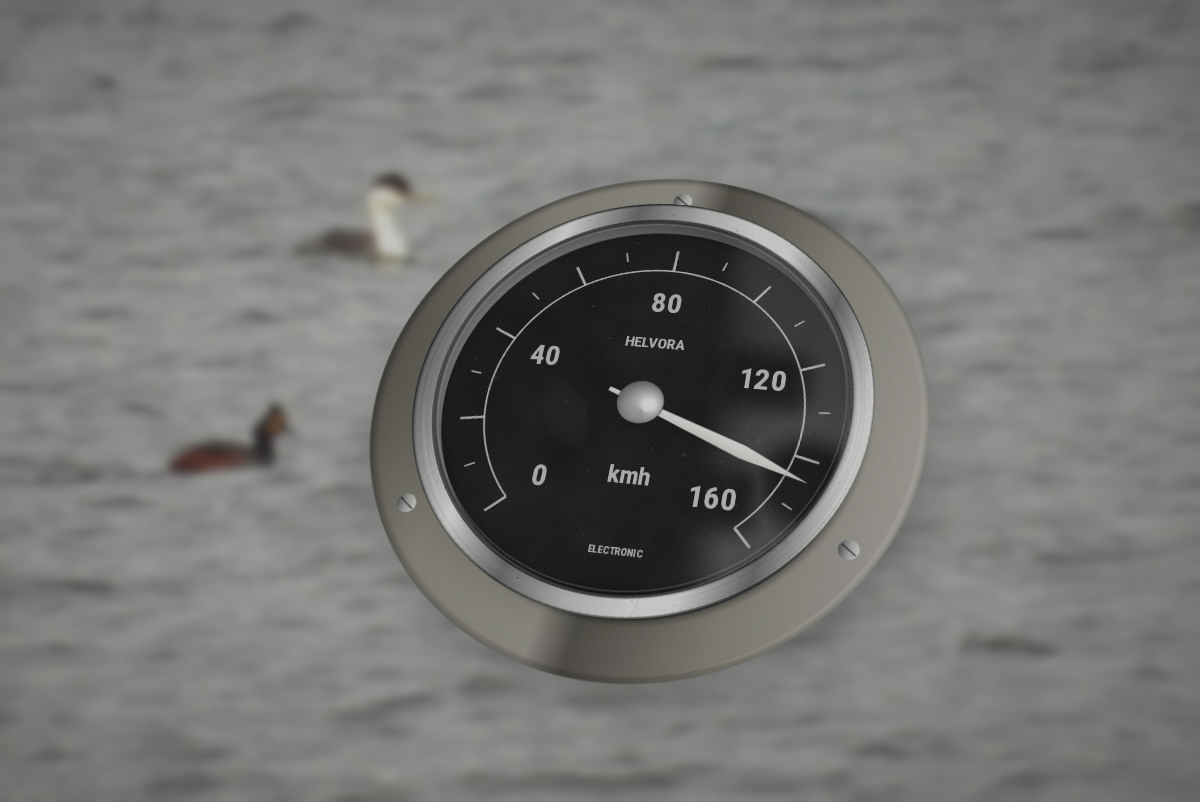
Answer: 145 km/h
